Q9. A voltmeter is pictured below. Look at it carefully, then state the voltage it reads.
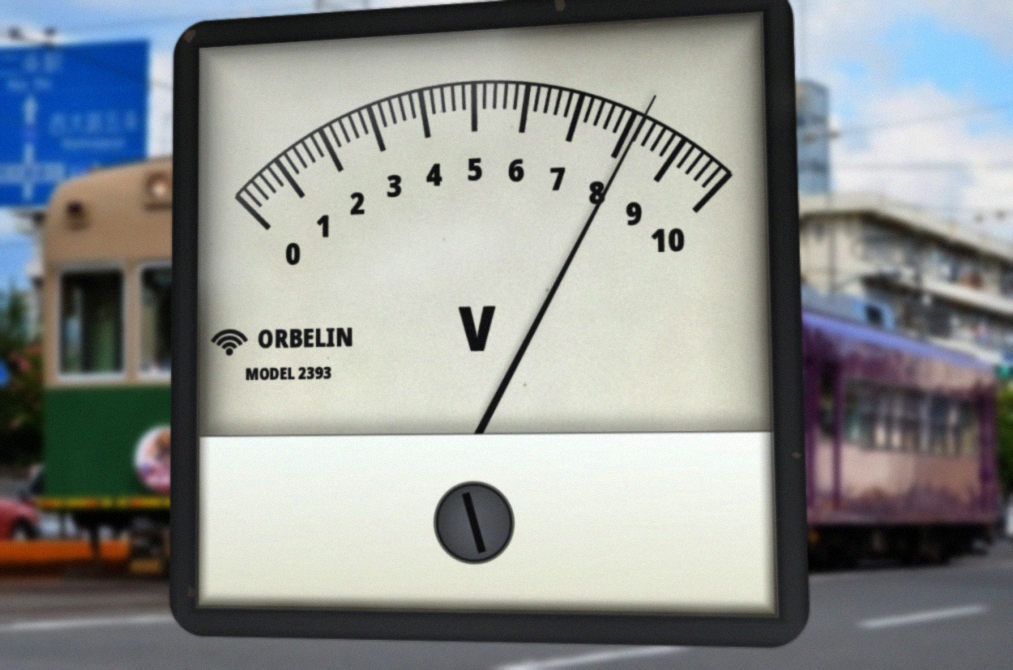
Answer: 8.2 V
